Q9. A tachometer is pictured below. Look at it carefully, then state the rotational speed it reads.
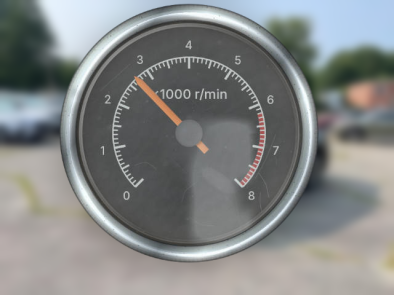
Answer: 2700 rpm
